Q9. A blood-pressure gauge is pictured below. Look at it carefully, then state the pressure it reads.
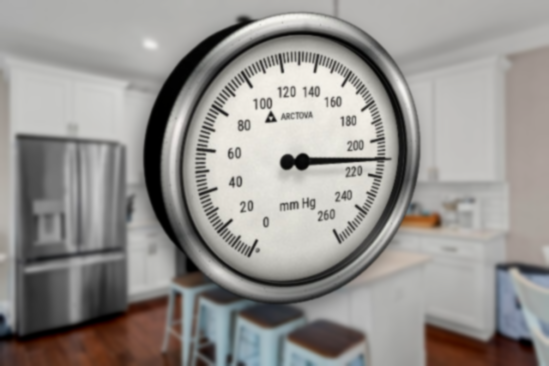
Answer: 210 mmHg
